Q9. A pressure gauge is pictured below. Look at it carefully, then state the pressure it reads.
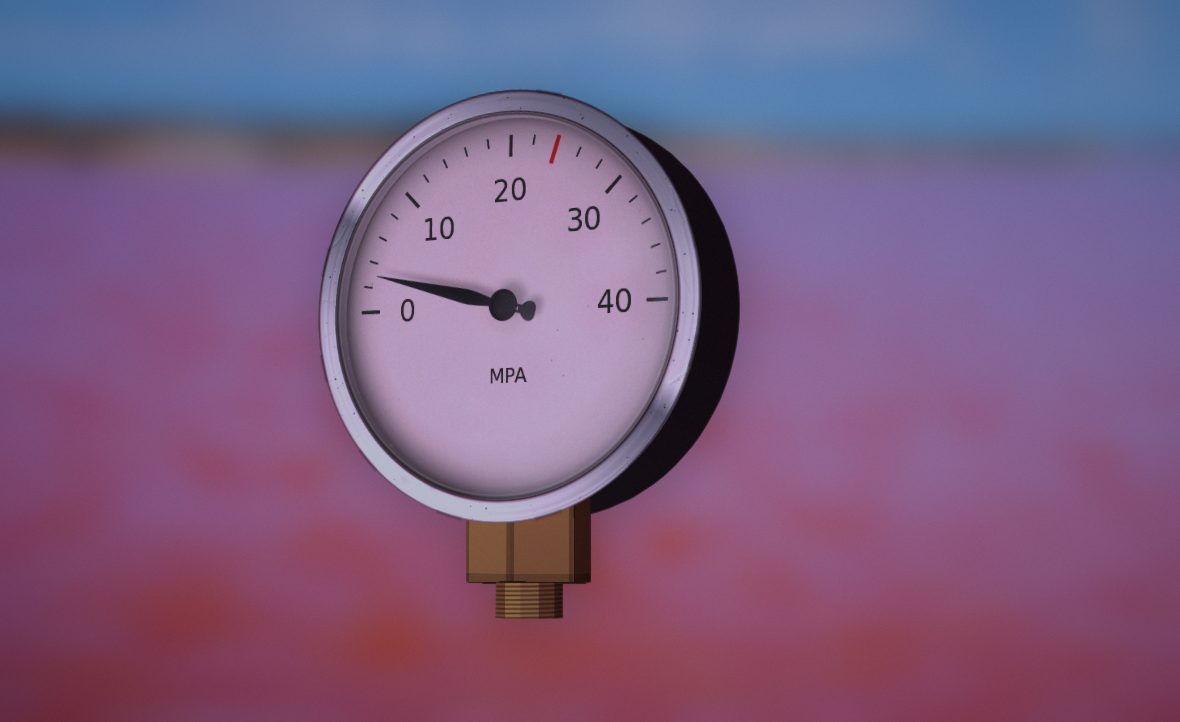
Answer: 3 MPa
